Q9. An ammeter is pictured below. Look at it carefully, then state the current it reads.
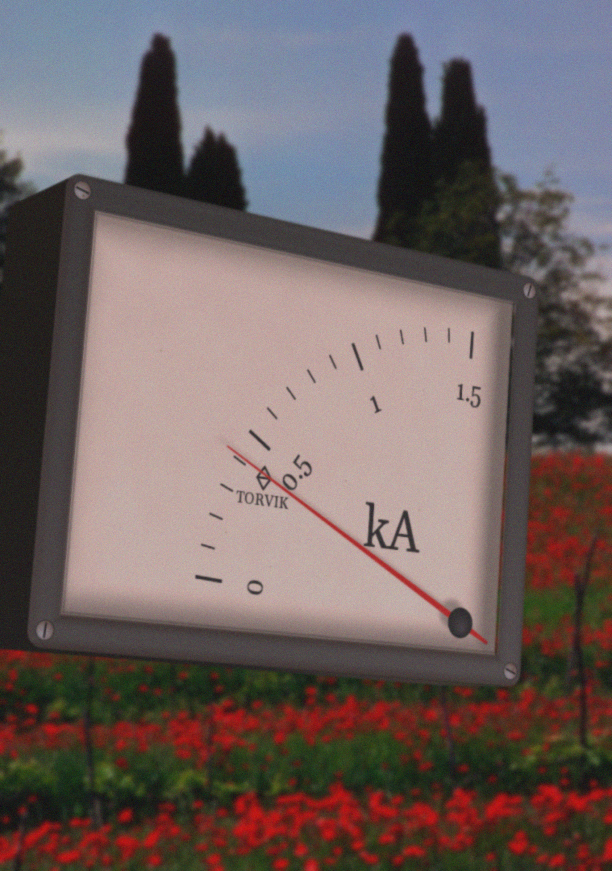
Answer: 0.4 kA
